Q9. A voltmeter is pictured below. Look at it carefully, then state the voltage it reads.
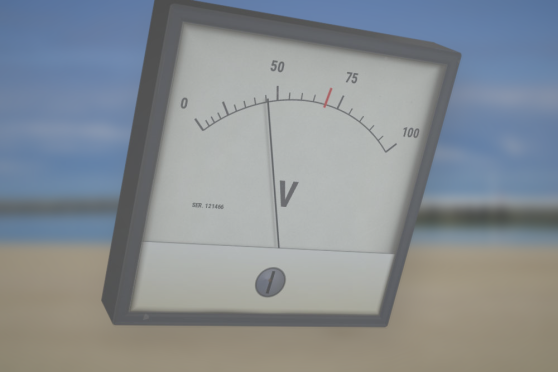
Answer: 45 V
